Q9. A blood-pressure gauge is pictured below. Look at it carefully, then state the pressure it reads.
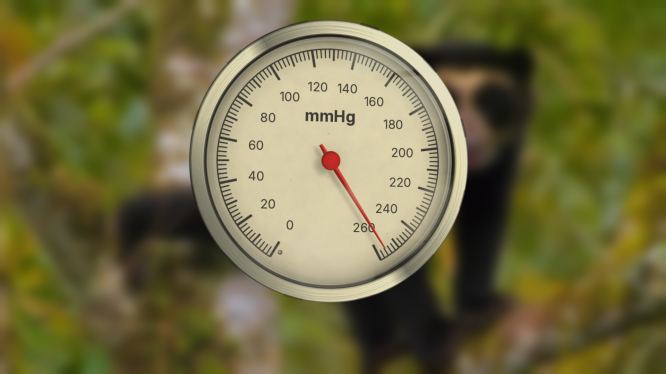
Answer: 256 mmHg
